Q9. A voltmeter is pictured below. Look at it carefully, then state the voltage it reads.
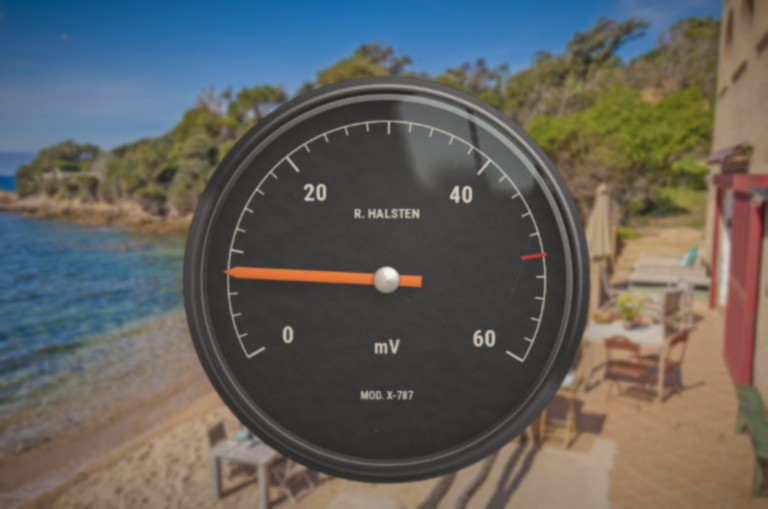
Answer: 8 mV
